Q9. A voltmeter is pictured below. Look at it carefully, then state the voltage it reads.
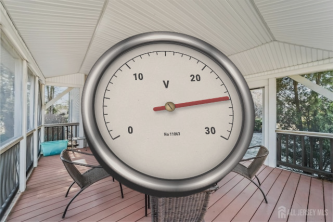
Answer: 25 V
